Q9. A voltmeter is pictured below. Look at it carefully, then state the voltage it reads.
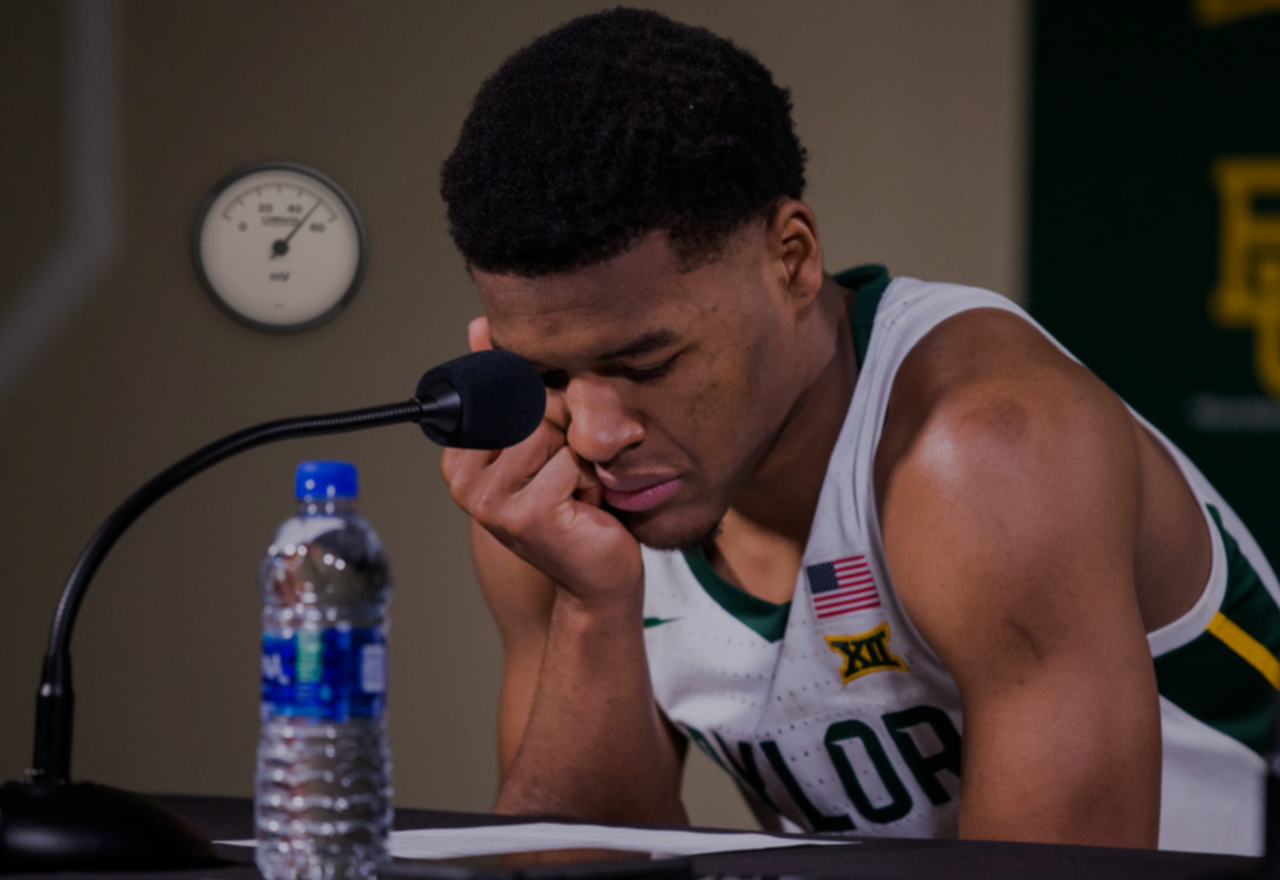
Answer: 50 mV
